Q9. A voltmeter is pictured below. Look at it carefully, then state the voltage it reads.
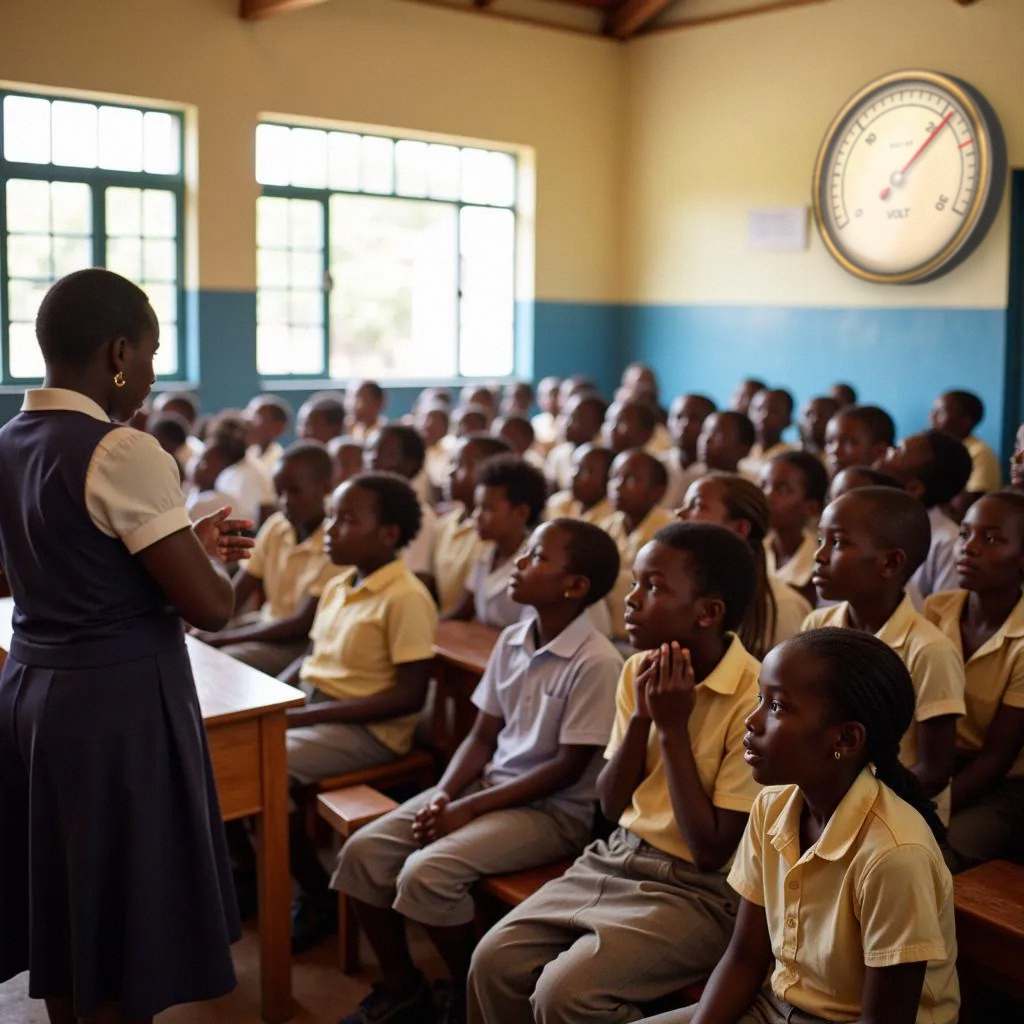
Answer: 21 V
